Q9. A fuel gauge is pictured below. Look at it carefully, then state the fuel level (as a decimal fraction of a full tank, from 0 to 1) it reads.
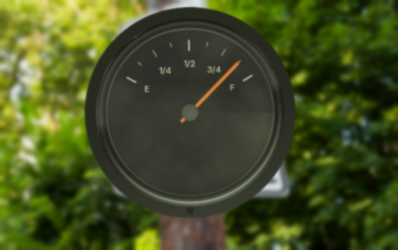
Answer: 0.875
